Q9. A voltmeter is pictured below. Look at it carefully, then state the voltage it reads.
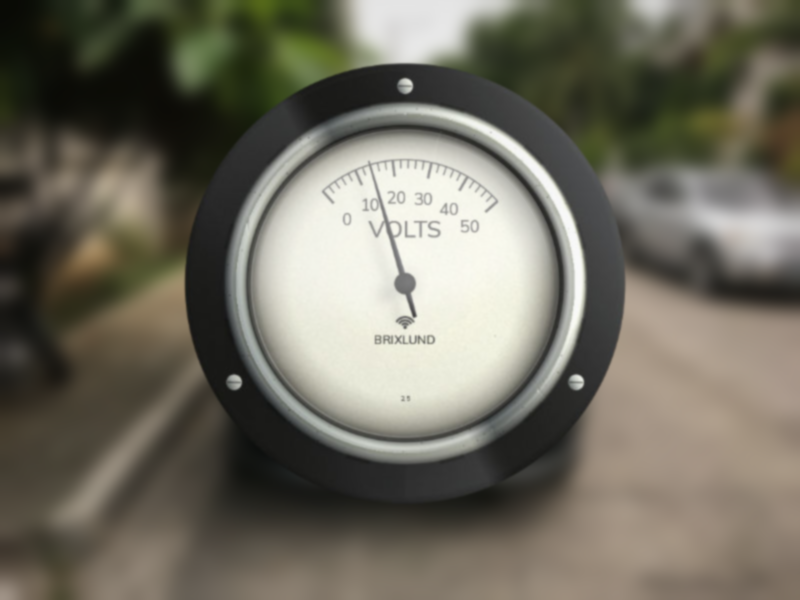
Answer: 14 V
